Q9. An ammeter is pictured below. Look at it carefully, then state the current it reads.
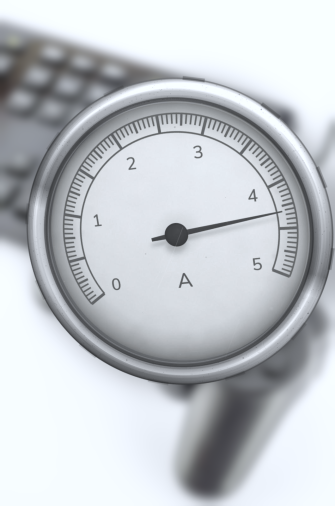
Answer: 4.3 A
